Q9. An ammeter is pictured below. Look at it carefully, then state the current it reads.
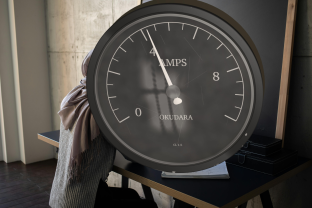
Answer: 4.25 A
